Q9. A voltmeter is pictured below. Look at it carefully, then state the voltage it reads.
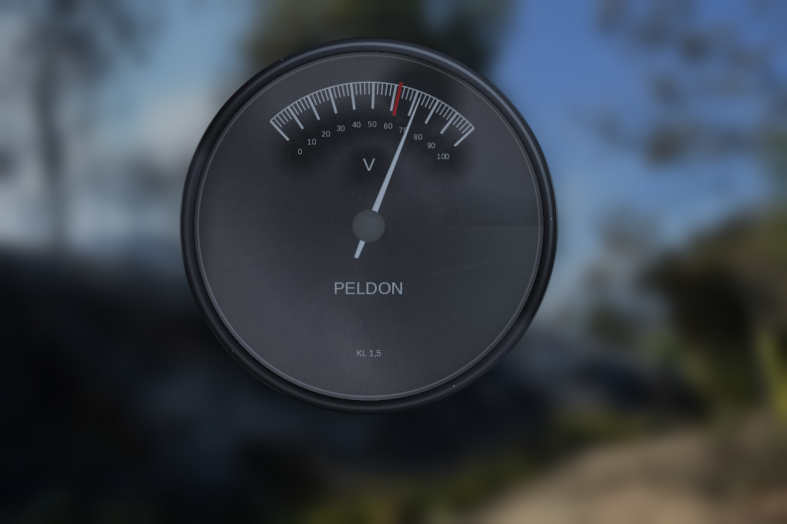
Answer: 72 V
